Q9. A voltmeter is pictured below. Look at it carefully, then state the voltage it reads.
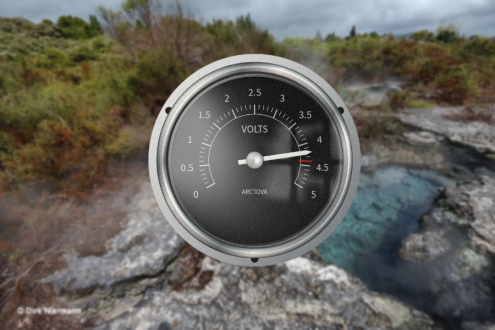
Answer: 4.2 V
